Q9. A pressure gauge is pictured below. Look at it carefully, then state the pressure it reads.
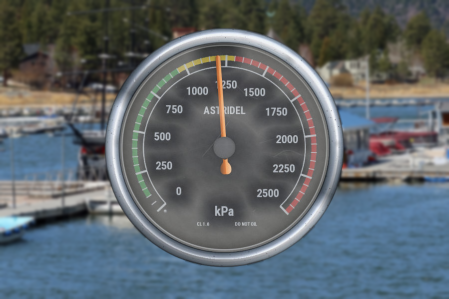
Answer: 1200 kPa
